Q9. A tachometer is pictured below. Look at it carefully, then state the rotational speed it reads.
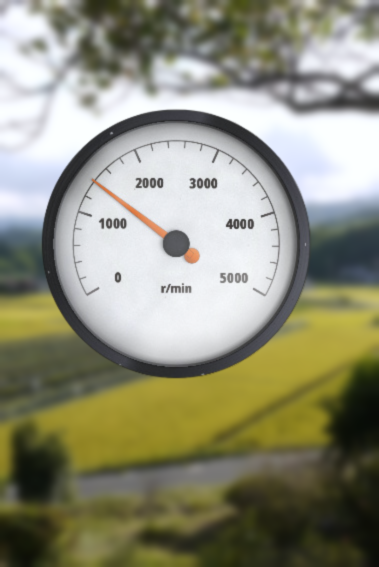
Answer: 1400 rpm
